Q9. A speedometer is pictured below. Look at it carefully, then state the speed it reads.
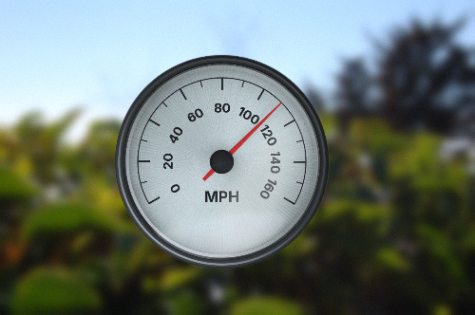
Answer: 110 mph
